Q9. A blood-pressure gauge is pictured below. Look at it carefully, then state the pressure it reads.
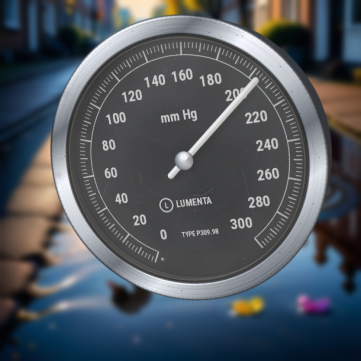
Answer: 204 mmHg
